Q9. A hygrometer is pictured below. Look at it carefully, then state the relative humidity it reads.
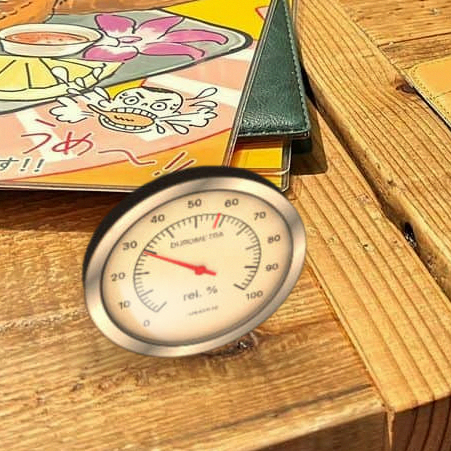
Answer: 30 %
